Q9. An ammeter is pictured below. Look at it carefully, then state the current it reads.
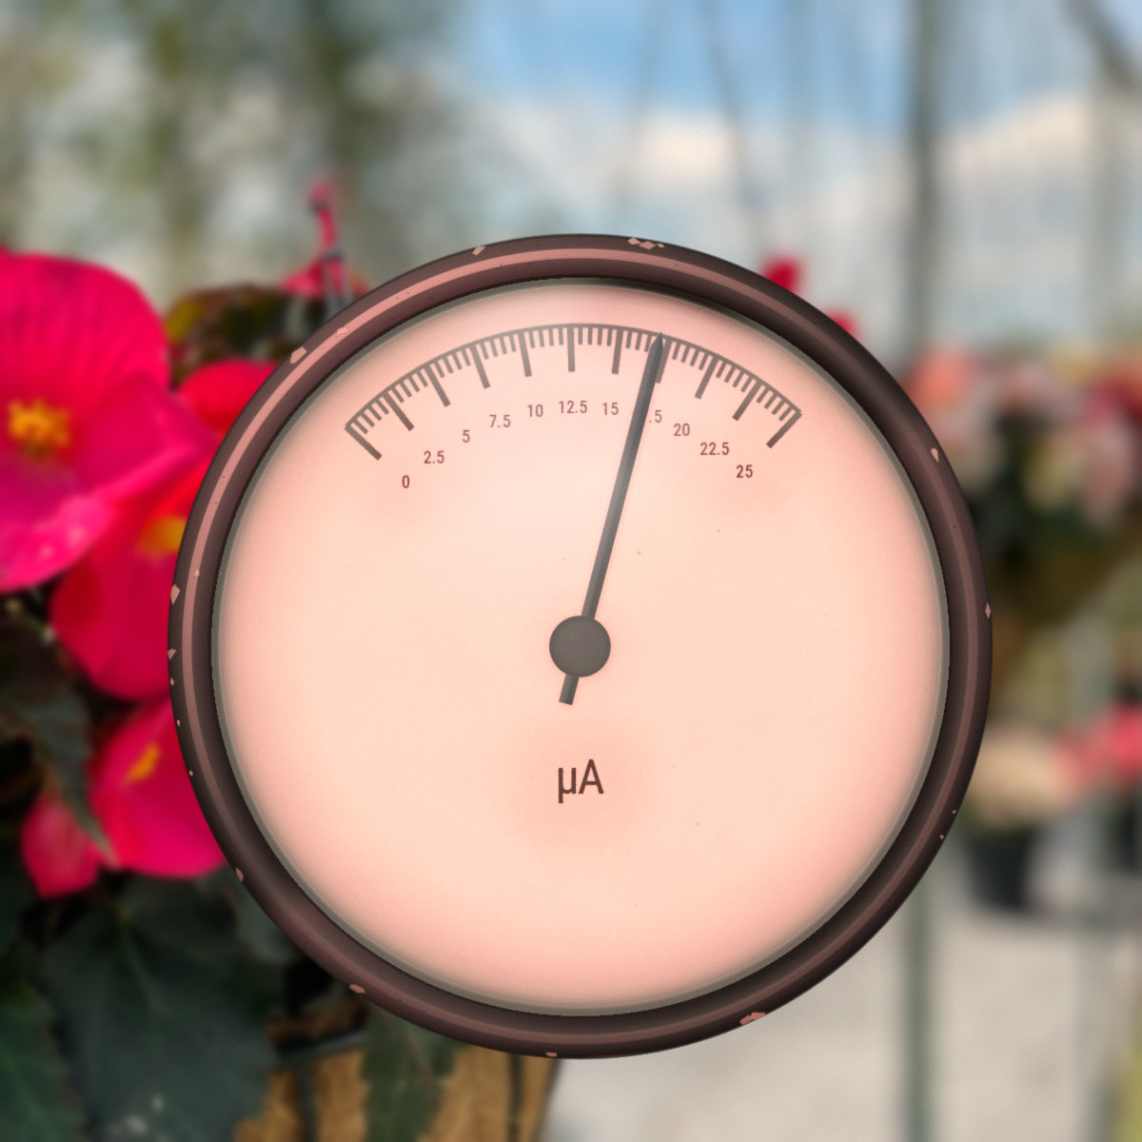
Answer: 17 µA
